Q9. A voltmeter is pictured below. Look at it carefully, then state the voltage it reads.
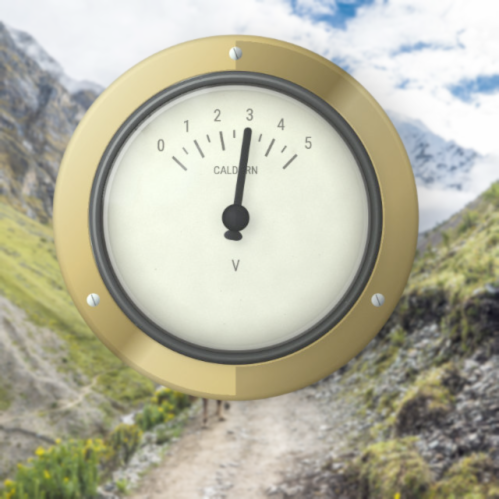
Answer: 3 V
